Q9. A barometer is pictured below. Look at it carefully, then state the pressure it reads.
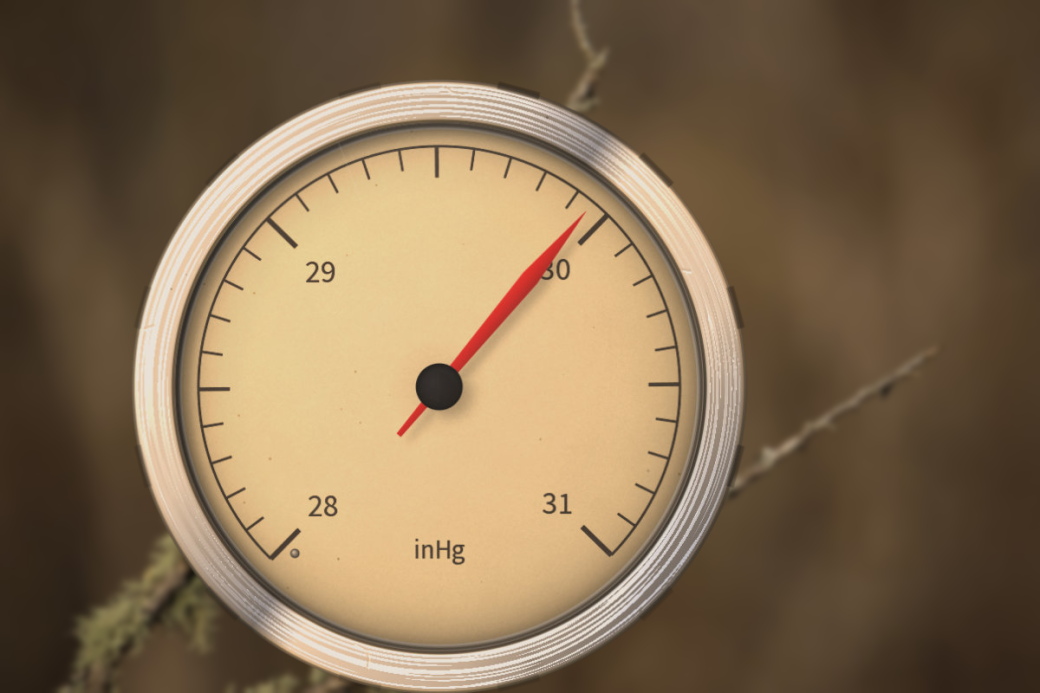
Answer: 29.95 inHg
